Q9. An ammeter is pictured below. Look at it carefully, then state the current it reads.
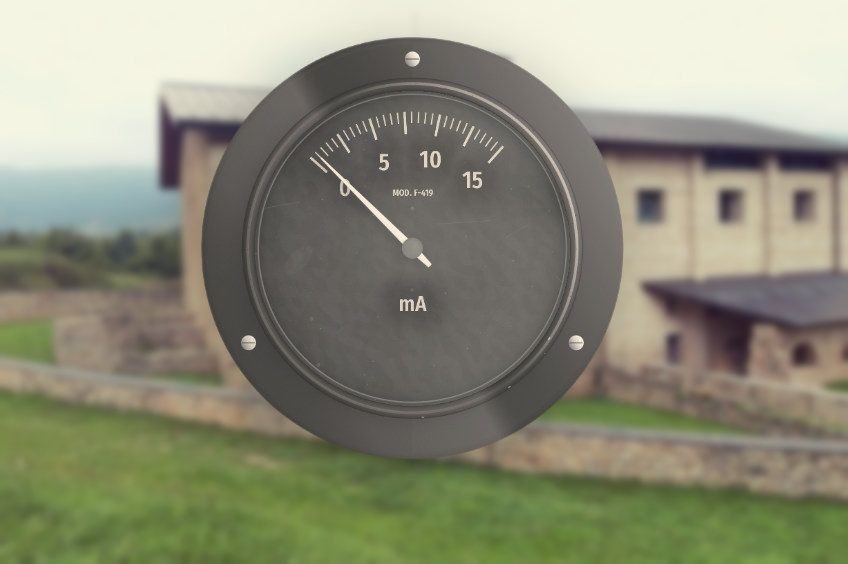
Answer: 0.5 mA
